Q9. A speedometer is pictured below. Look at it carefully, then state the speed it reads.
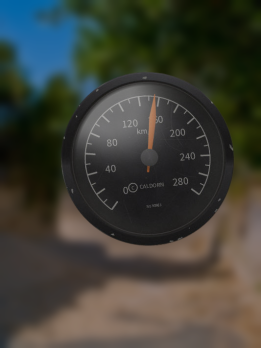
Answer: 155 km/h
